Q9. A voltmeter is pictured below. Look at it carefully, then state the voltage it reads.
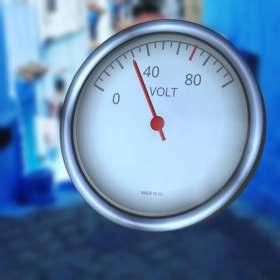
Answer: 30 V
